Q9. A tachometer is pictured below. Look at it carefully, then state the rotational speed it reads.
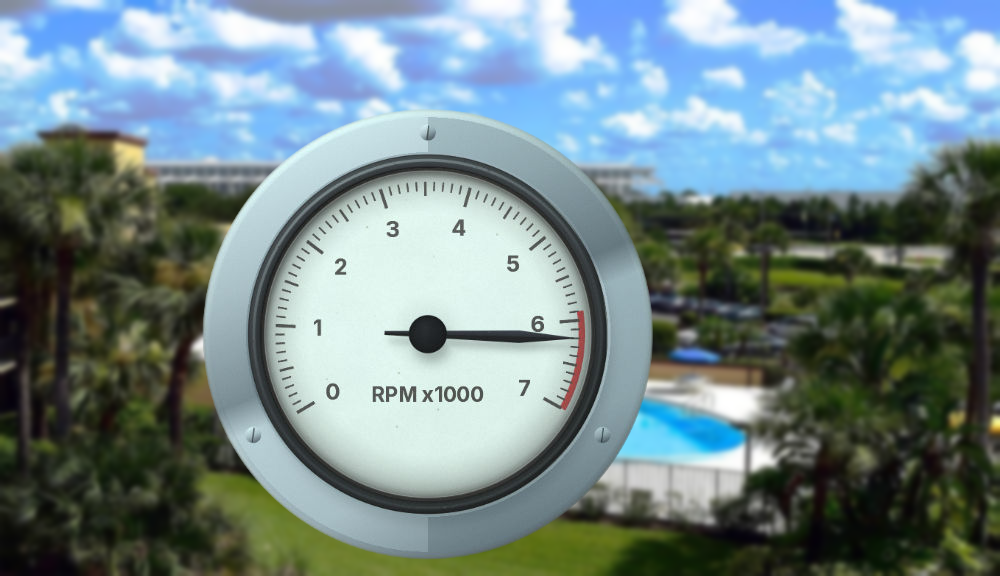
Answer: 6200 rpm
